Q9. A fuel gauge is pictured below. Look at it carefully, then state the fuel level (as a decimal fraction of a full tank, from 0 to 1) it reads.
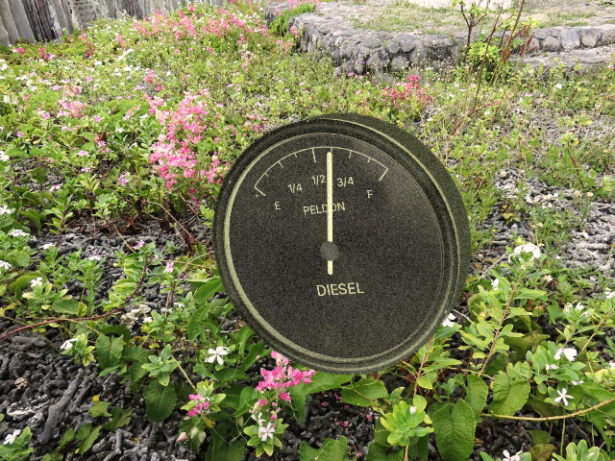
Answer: 0.625
